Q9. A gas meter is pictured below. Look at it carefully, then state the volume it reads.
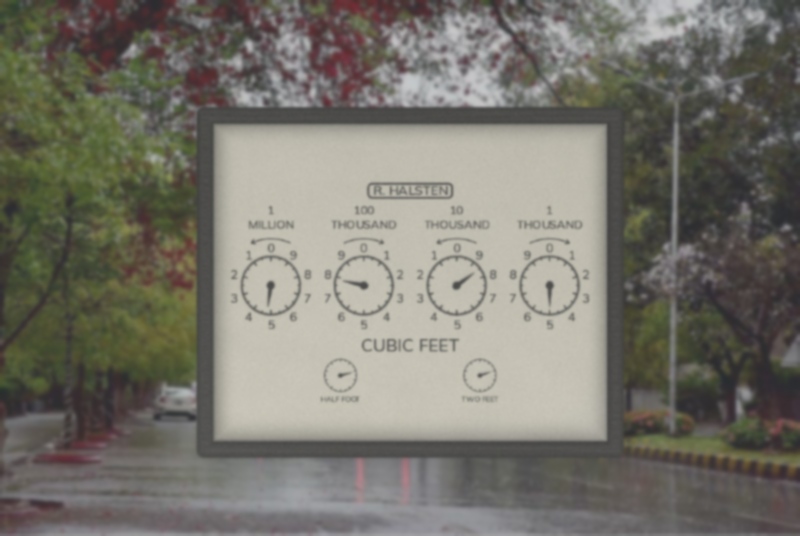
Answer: 478500 ft³
